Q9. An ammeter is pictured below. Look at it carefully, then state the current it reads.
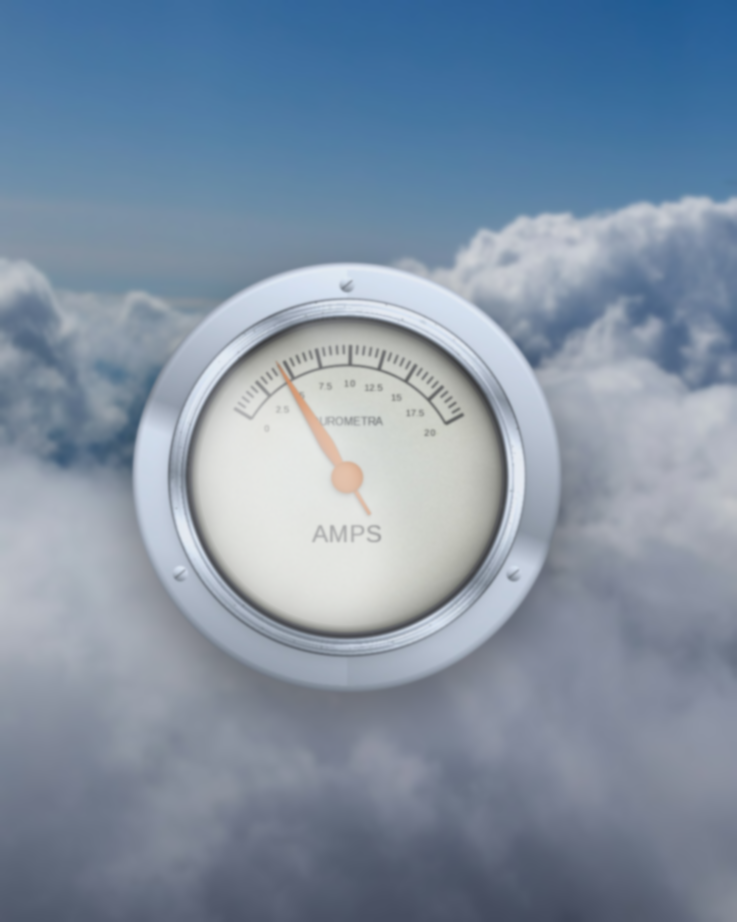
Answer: 4.5 A
